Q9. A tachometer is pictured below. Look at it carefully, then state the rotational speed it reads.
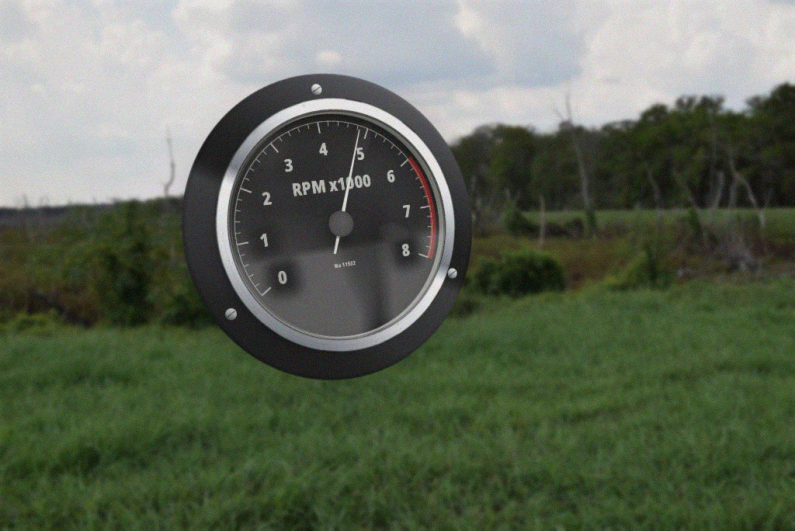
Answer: 4800 rpm
